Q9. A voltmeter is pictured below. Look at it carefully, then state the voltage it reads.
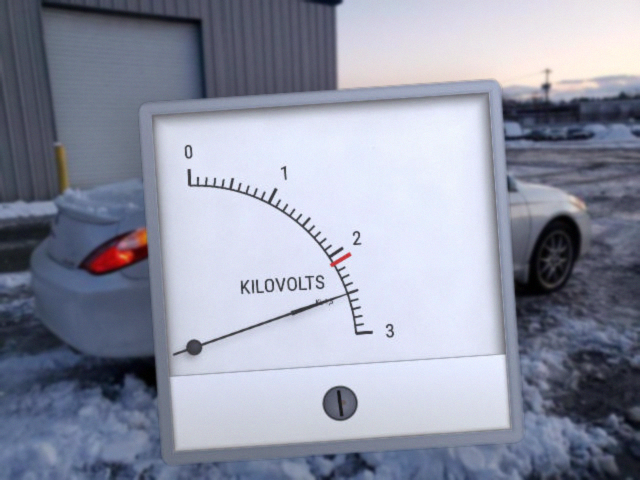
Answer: 2.5 kV
